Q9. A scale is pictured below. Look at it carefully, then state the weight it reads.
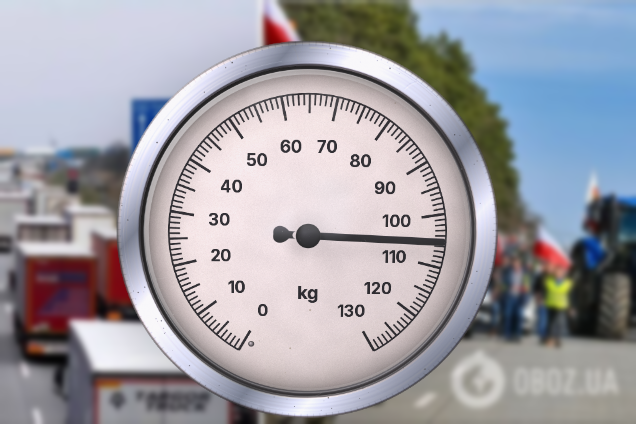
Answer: 105 kg
